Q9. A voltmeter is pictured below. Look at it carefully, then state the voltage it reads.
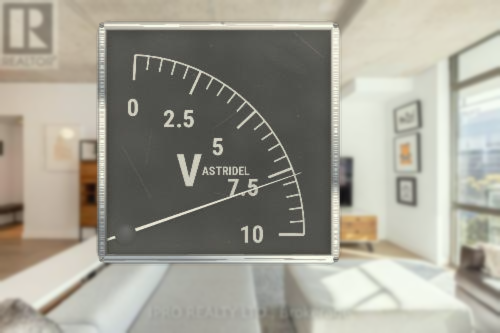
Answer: 7.75 V
